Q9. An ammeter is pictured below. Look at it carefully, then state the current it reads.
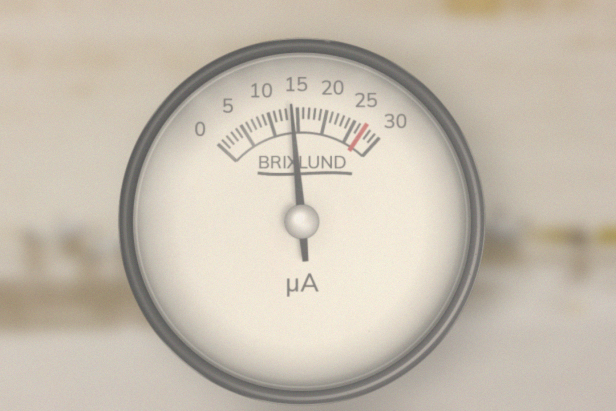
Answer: 14 µA
